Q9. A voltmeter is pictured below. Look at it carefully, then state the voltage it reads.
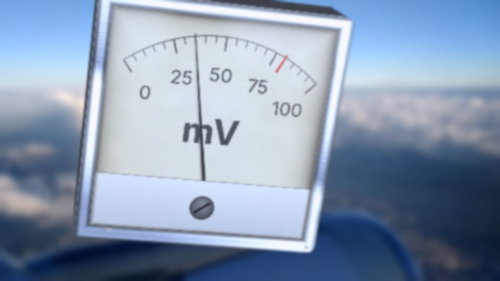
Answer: 35 mV
